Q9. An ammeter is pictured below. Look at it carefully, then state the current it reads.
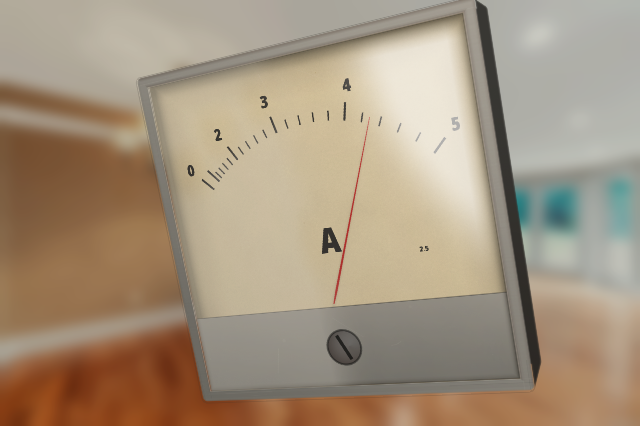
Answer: 4.3 A
